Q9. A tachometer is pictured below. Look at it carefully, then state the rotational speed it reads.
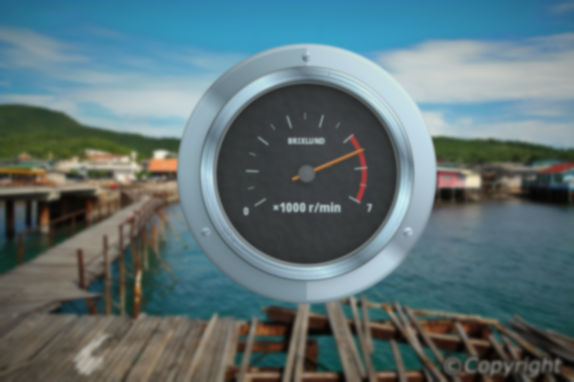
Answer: 5500 rpm
